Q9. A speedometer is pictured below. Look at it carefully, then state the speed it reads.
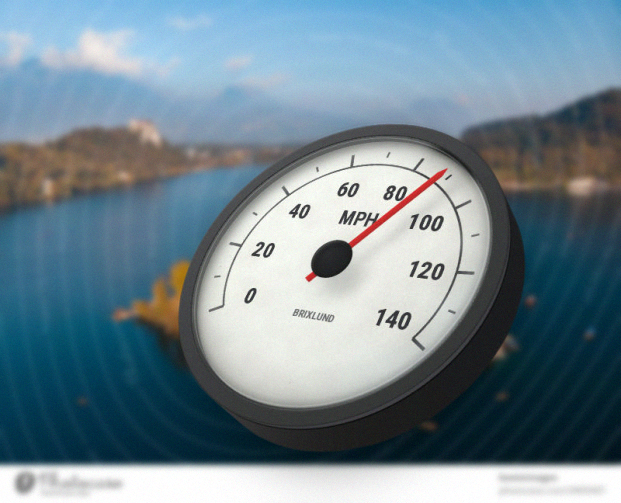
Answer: 90 mph
